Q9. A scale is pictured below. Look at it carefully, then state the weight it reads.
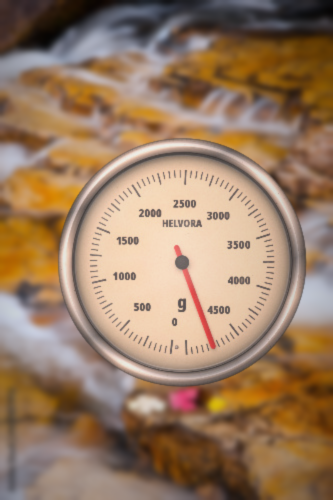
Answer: 4750 g
